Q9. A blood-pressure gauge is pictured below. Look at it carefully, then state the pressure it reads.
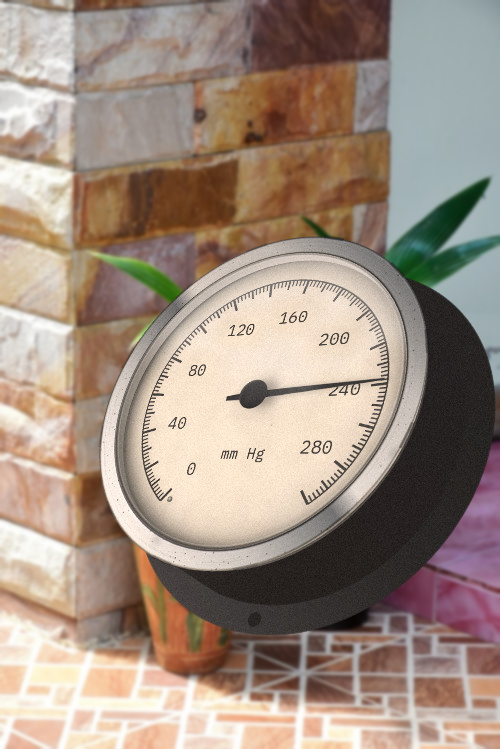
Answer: 240 mmHg
